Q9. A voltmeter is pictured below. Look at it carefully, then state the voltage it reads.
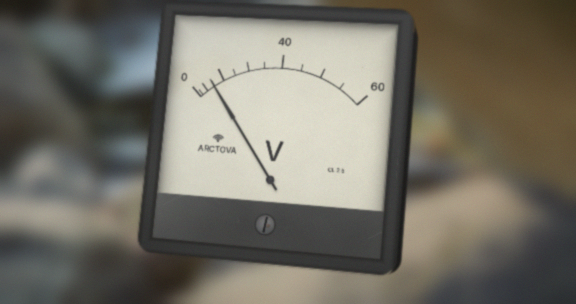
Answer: 15 V
